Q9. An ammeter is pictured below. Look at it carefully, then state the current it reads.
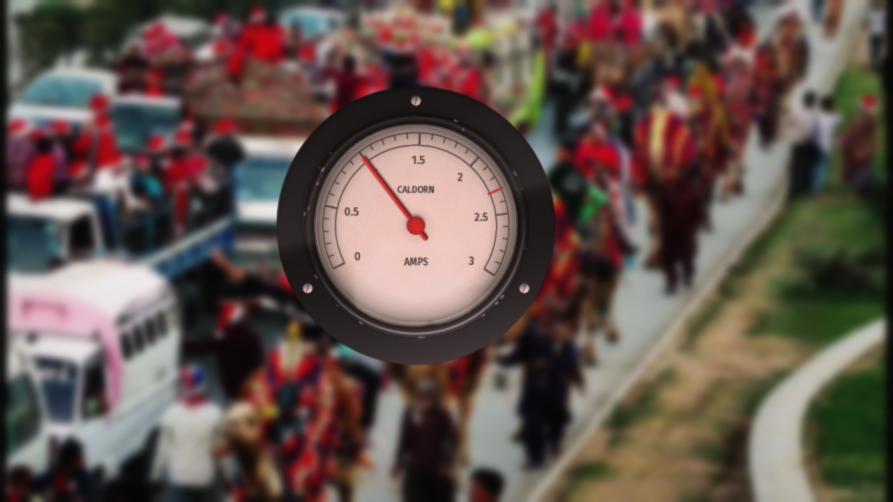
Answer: 1 A
